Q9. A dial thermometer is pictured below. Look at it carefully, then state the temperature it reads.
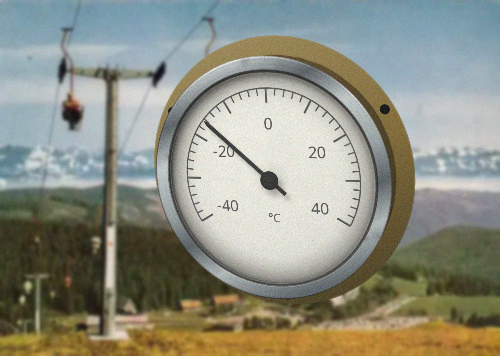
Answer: -16 °C
